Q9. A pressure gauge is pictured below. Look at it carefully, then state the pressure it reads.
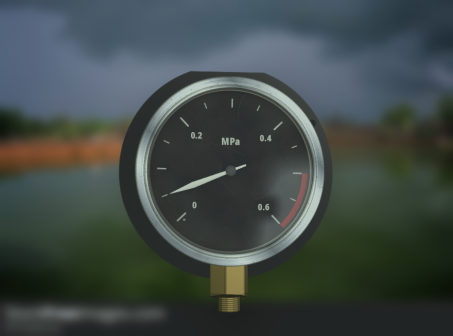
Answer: 0.05 MPa
